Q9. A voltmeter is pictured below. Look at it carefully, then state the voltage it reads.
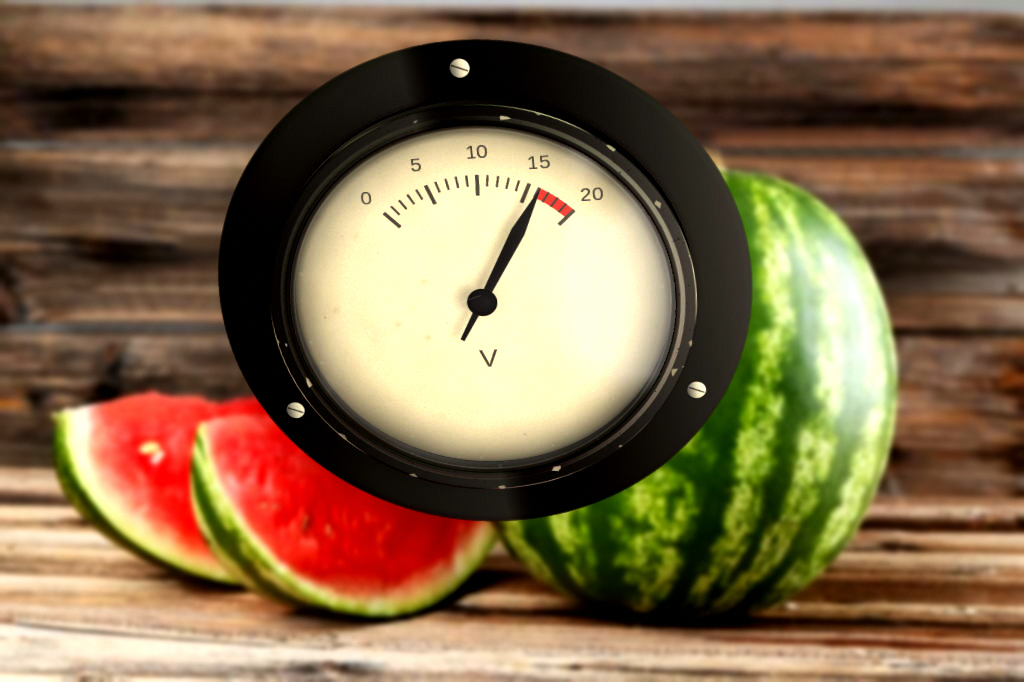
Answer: 16 V
